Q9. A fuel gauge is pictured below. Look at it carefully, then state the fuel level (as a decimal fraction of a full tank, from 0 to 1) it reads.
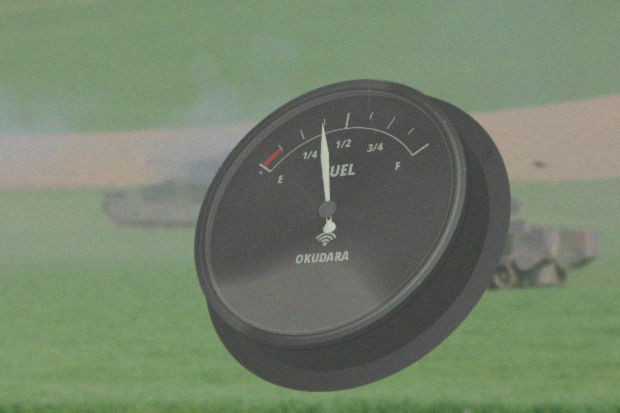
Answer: 0.375
